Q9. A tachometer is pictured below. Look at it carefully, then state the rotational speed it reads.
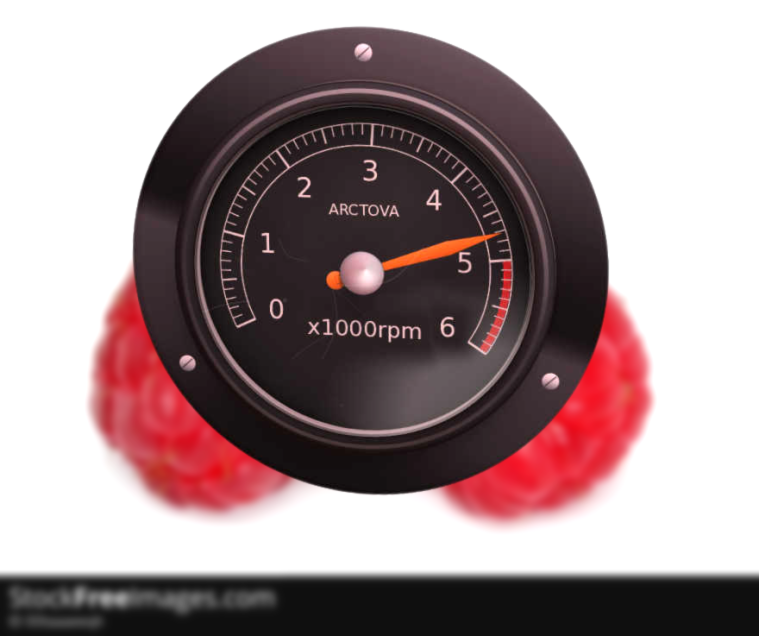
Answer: 4700 rpm
